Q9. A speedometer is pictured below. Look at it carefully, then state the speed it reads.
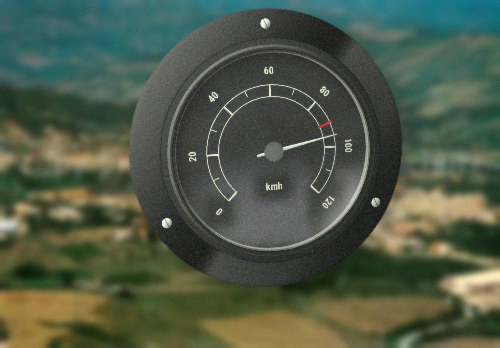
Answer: 95 km/h
